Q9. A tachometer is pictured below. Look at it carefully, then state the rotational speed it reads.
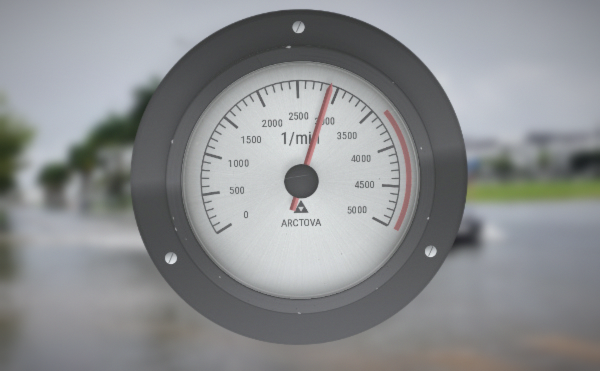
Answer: 2900 rpm
